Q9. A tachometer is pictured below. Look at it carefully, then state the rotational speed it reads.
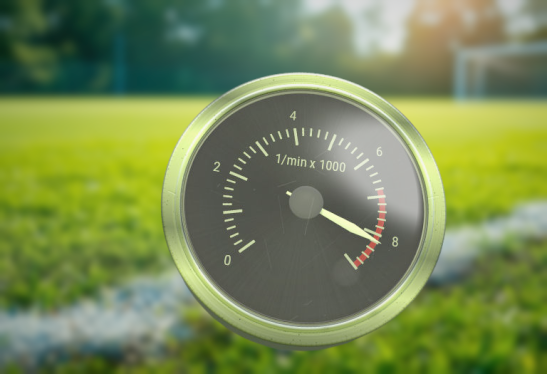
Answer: 8200 rpm
